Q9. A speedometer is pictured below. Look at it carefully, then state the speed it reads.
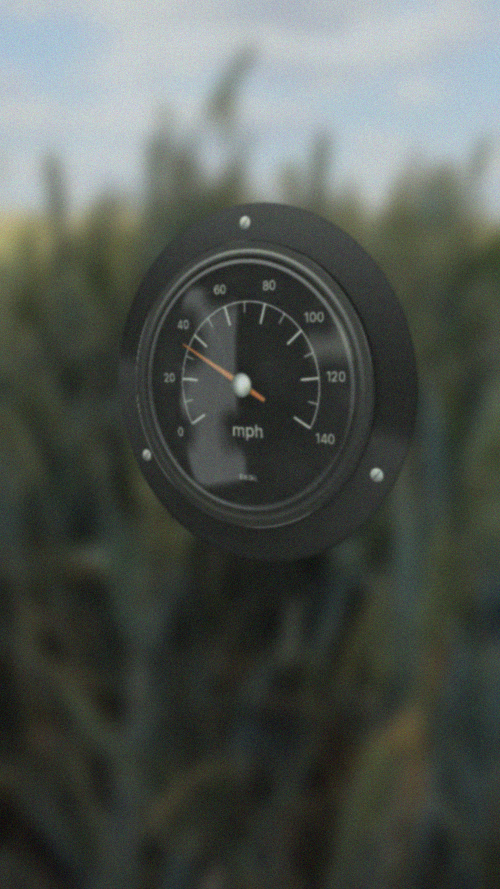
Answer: 35 mph
